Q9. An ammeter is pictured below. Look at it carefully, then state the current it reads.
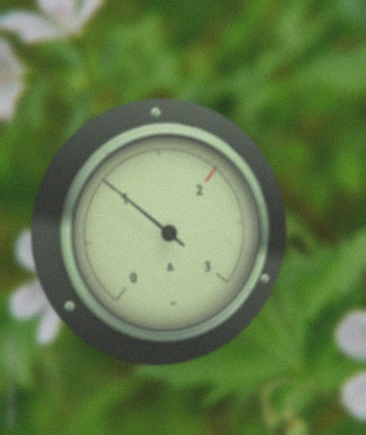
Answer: 1 A
